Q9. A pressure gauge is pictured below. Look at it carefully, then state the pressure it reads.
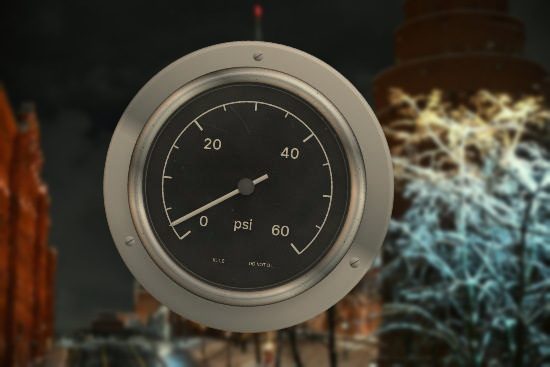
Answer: 2.5 psi
